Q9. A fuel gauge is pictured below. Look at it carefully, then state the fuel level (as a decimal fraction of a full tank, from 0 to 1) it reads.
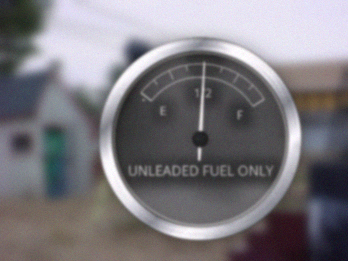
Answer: 0.5
